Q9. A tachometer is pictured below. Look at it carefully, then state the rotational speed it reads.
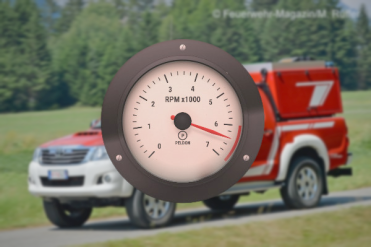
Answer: 6400 rpm
